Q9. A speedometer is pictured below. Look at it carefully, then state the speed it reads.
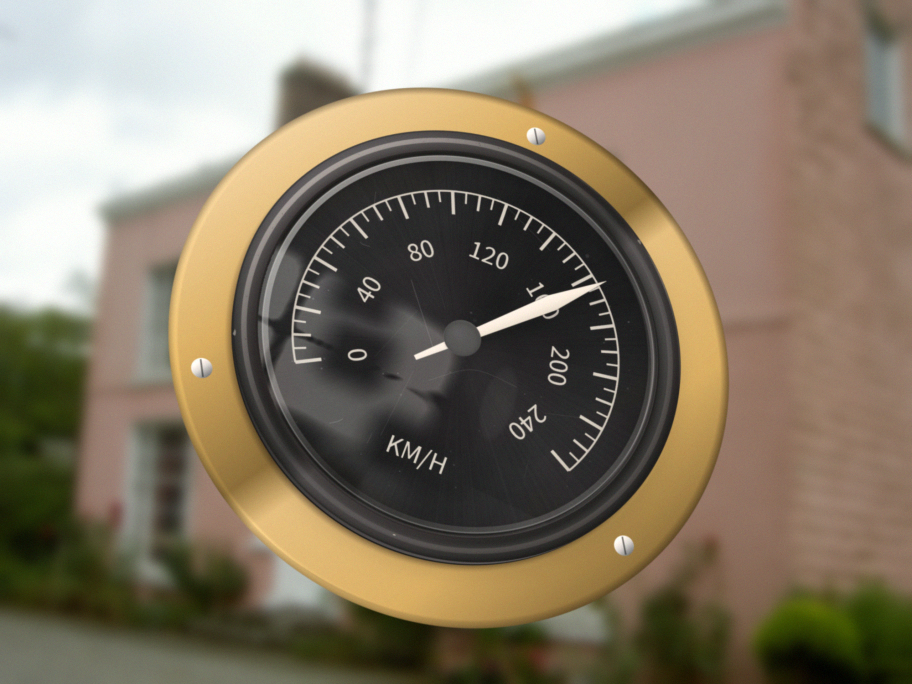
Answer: 165 km/h
